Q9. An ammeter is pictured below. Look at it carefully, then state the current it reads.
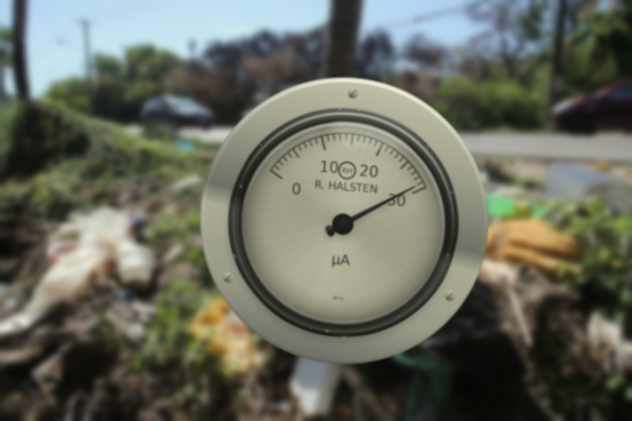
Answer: 29 µA
